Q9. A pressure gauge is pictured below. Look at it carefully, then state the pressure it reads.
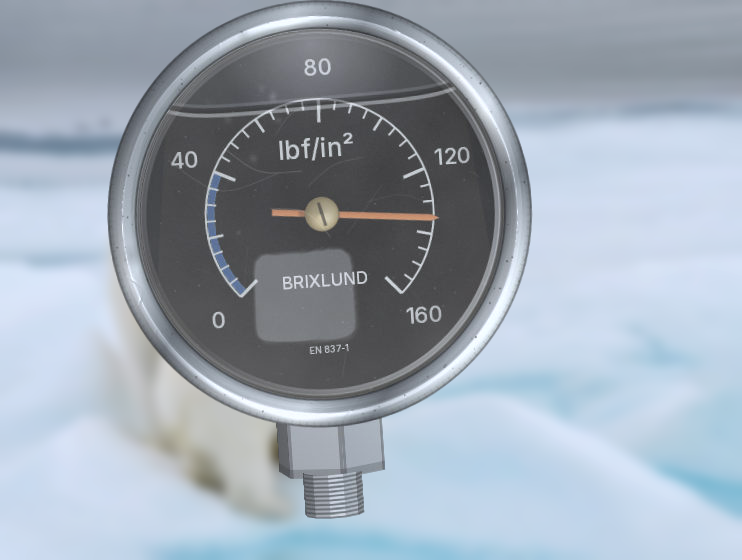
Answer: 135 psi
